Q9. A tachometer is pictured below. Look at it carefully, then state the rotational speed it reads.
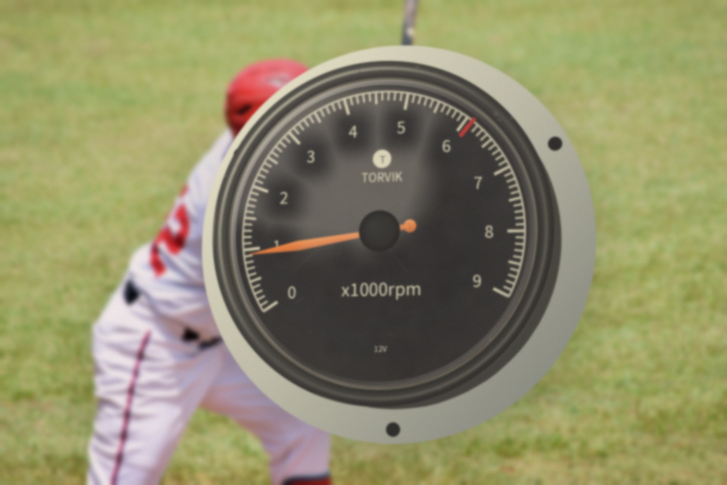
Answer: 900 rpm
